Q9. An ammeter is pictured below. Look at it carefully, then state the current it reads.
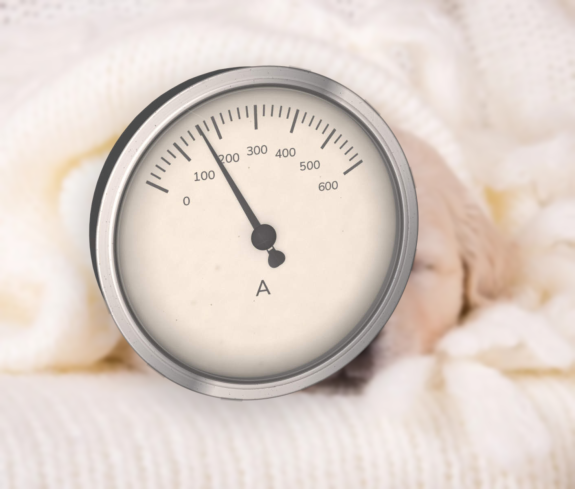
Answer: 160 A
